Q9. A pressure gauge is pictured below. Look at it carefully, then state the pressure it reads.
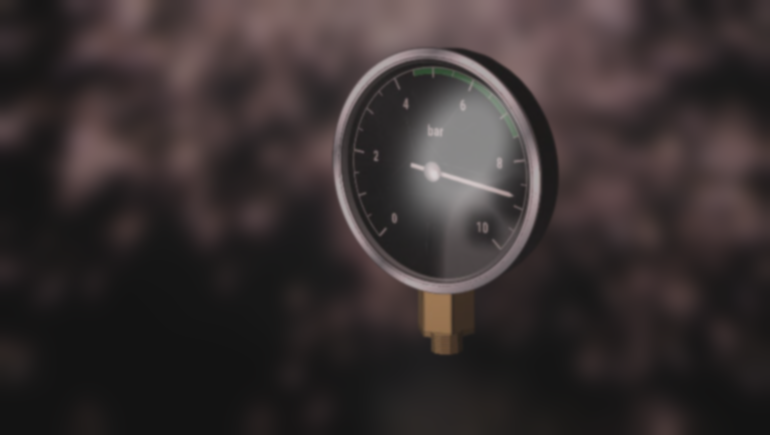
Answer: 8.75 bar
